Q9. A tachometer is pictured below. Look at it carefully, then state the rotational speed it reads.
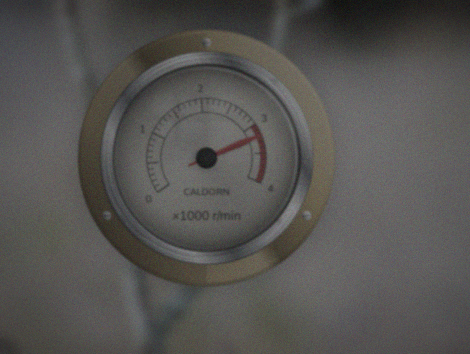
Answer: 3200 rpm
